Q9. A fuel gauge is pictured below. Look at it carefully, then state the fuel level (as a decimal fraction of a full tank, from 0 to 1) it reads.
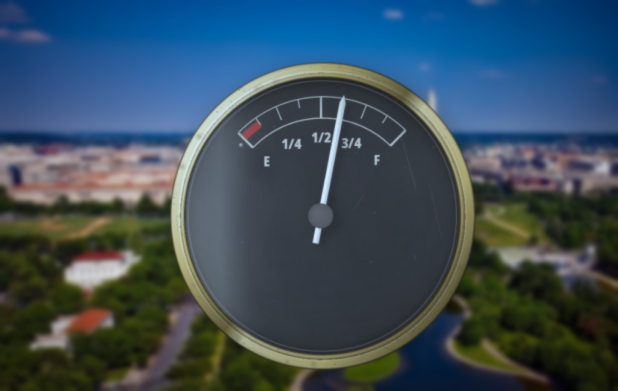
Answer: 0.625
